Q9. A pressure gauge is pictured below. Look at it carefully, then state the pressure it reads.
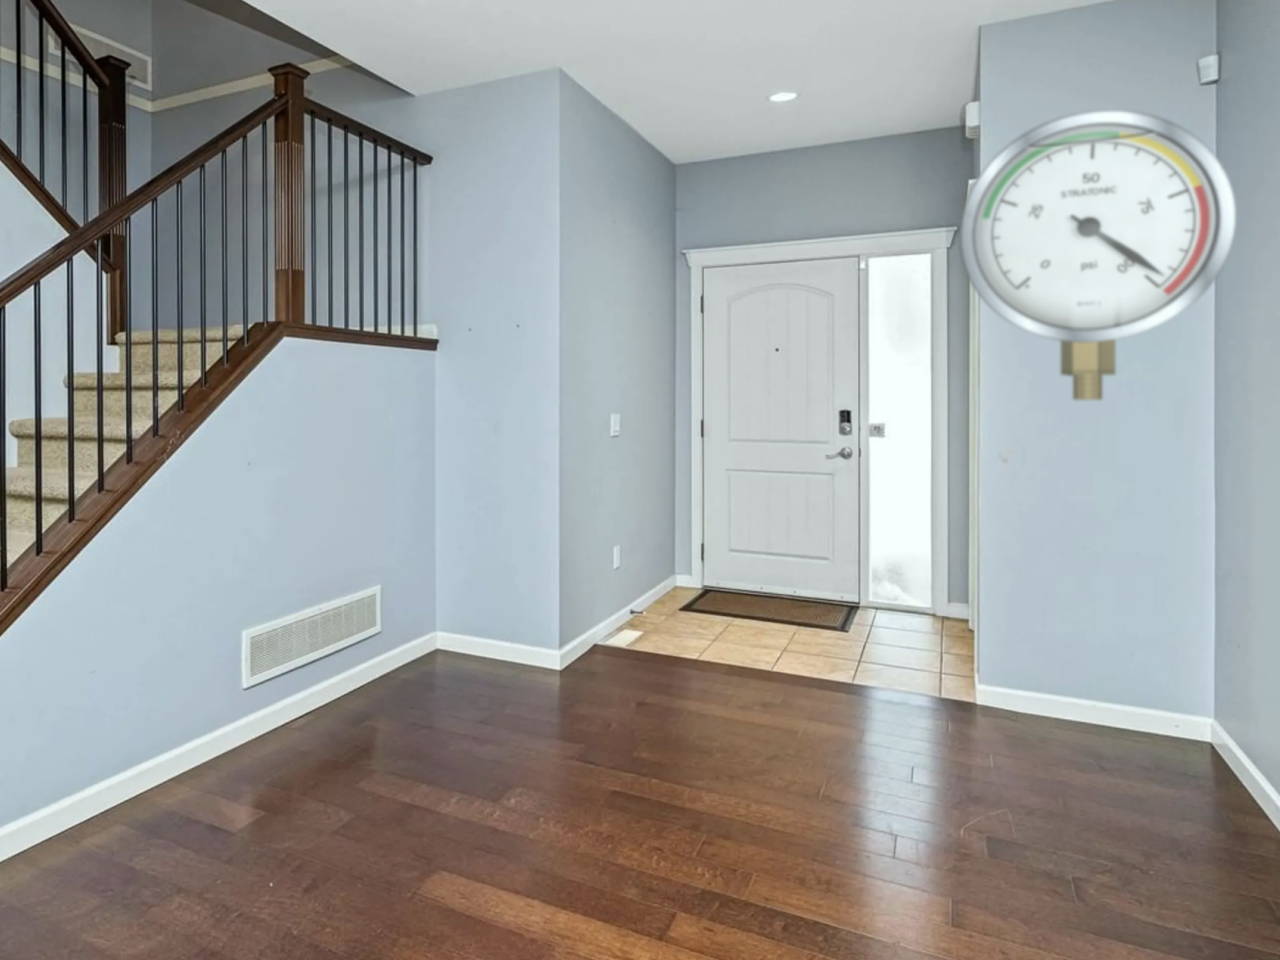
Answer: 97.5 psi
